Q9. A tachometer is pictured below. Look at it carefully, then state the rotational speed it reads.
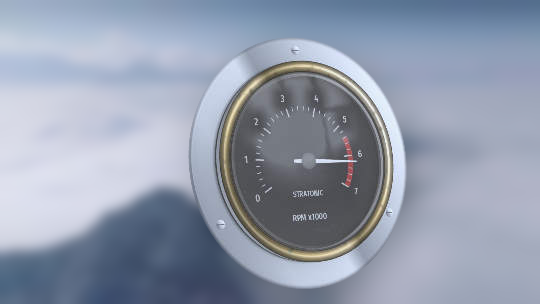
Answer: 6200 rpm
